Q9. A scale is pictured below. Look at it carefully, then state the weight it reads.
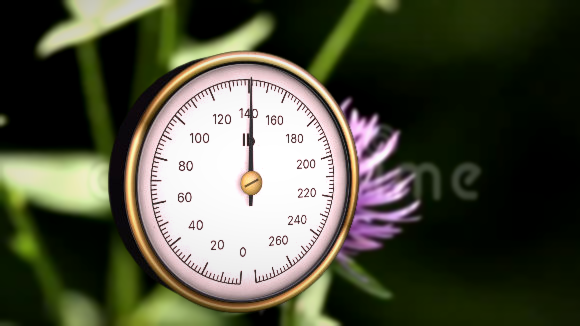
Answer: 140 lb
